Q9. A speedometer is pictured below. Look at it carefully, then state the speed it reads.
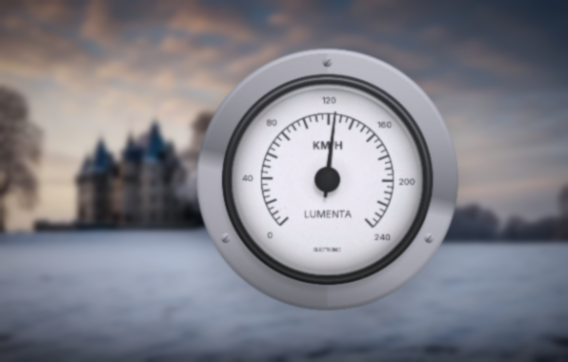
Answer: 125 km/h
